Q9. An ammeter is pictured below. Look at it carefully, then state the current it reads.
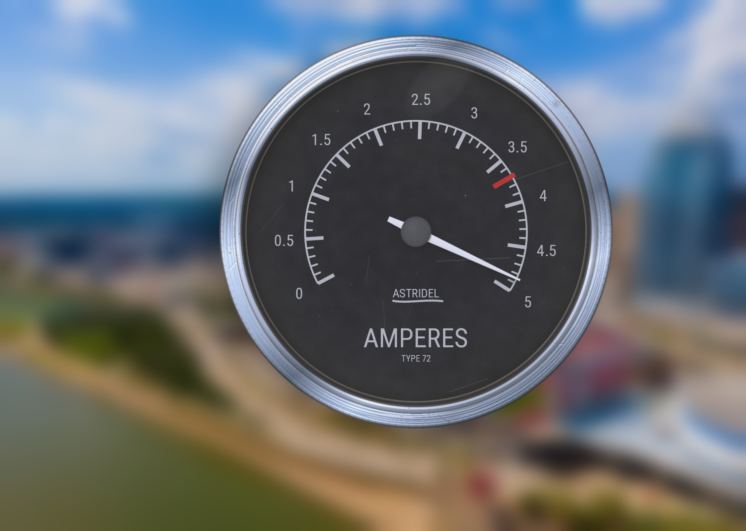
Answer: 4.85 A
